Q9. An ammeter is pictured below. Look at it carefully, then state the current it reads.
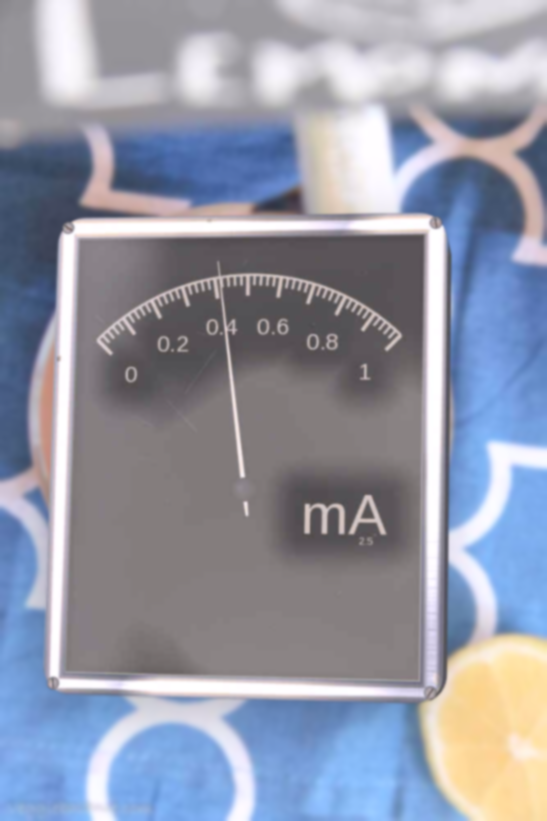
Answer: 0.42 mA
